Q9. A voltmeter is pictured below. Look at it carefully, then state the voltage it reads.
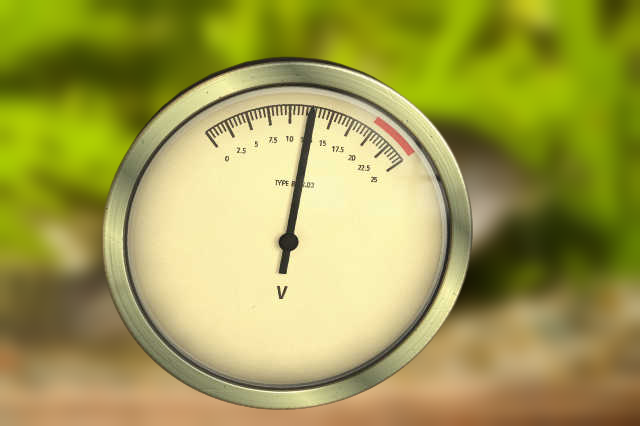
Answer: 12.5 V
